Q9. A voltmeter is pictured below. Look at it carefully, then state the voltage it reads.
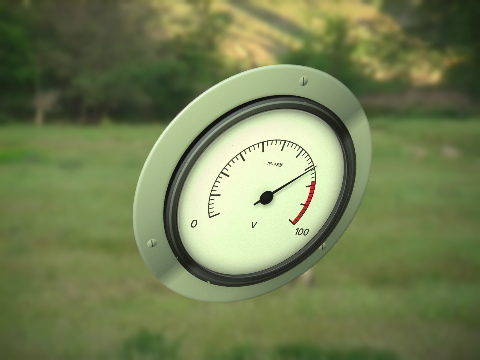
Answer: 70 V
